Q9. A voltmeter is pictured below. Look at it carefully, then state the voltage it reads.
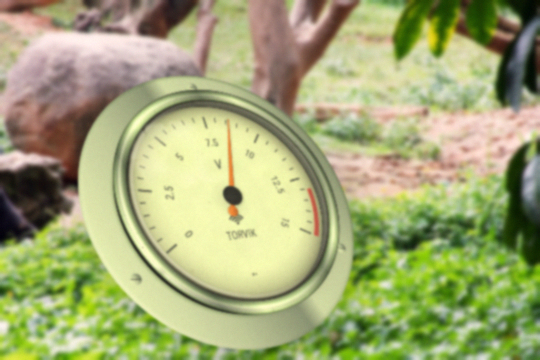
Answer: 8.5 V
